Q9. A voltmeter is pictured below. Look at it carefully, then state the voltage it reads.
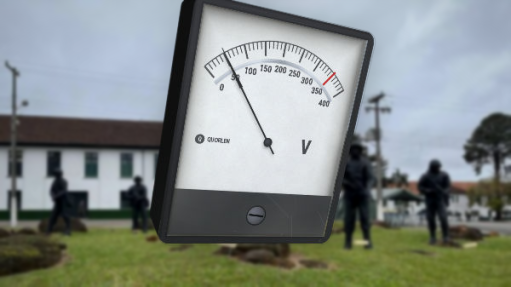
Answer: 50 V
